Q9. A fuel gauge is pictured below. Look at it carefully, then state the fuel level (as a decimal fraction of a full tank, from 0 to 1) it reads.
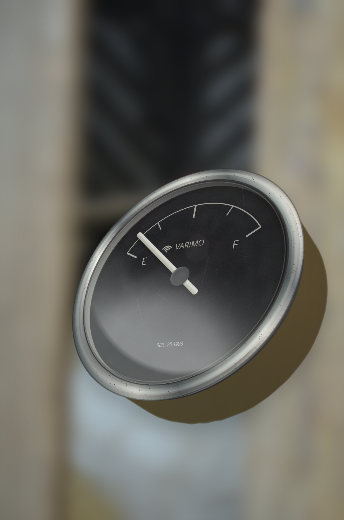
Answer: 0.125
